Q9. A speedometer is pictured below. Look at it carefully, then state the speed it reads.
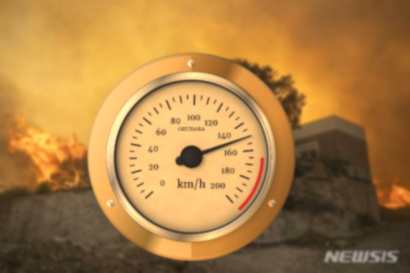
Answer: 150 km/h
